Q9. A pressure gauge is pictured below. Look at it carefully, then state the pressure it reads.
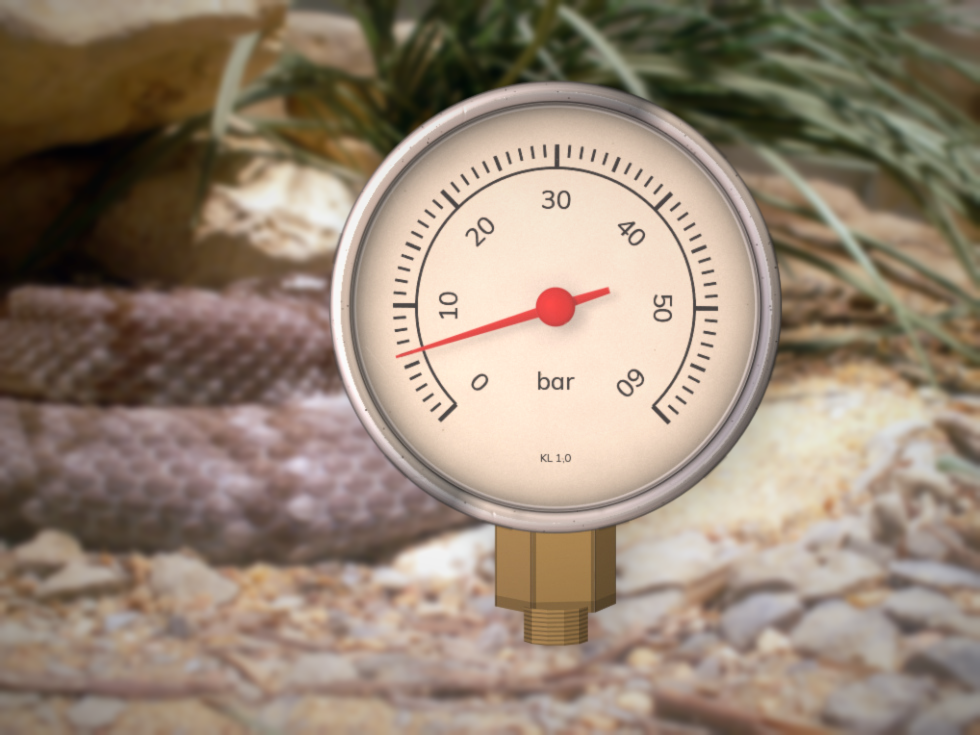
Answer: 6 bar
